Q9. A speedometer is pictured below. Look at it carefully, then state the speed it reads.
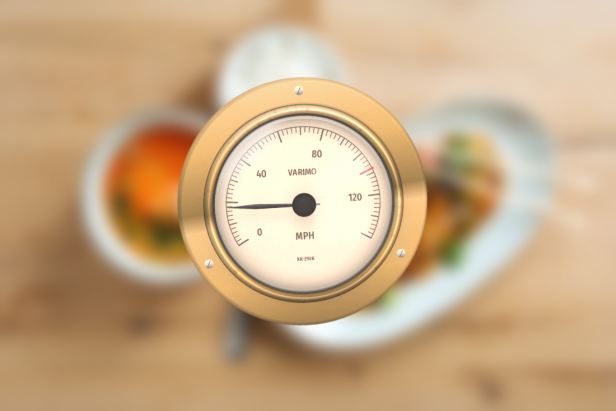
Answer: 18 mph
